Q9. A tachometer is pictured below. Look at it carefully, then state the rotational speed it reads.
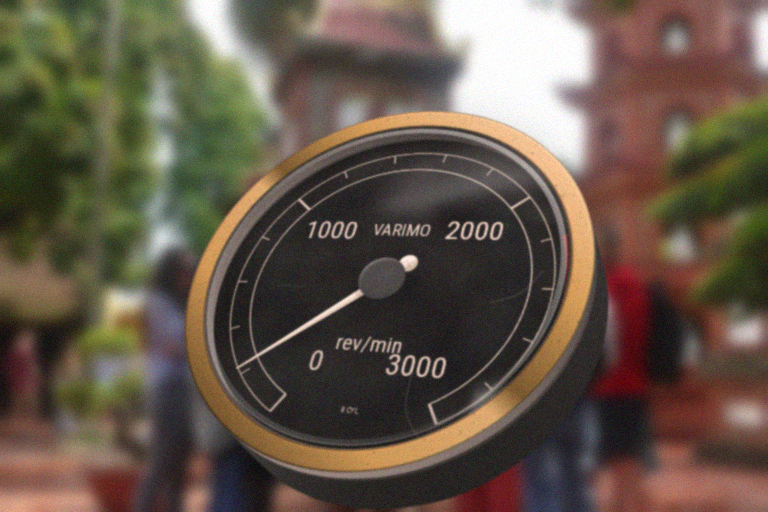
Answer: 200 rpm
